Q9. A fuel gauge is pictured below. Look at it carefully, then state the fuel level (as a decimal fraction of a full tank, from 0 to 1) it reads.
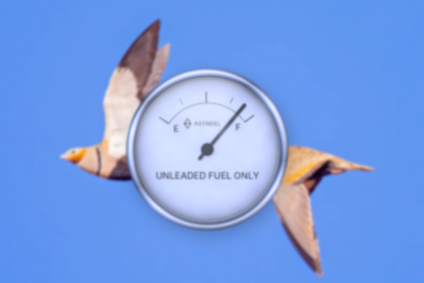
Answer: 0.875
